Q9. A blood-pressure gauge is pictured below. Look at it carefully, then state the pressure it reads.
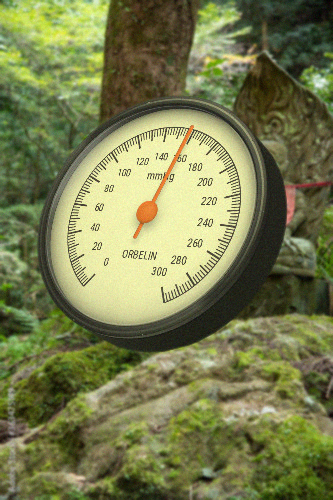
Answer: 160 mmHg
